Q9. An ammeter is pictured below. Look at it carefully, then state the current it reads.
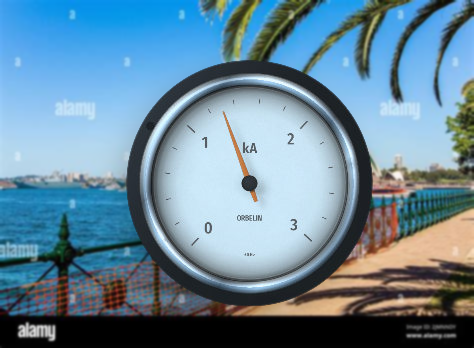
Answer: 1.3 kA
